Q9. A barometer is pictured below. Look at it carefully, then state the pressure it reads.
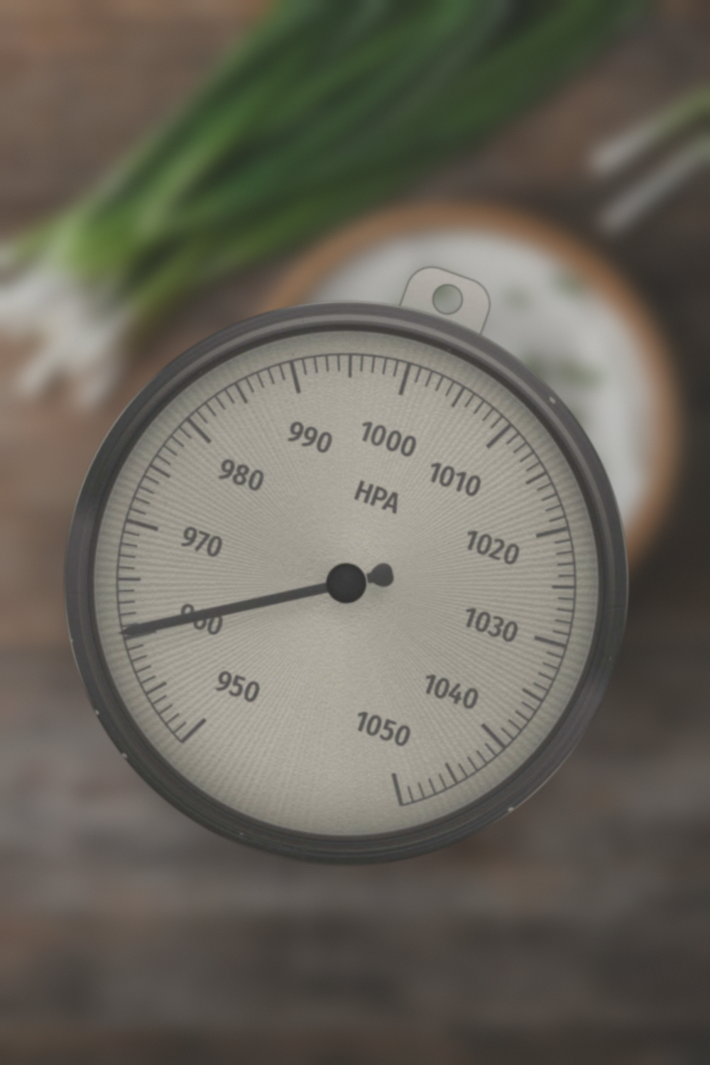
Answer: 960.5 hPa
